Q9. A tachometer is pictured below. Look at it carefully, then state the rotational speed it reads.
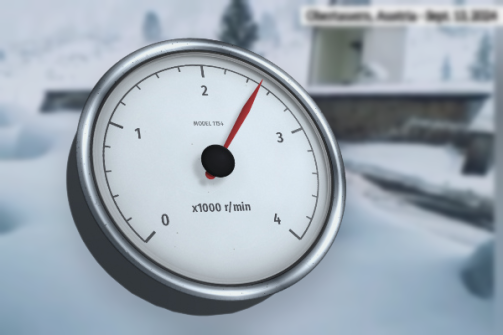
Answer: 2500 rpm
